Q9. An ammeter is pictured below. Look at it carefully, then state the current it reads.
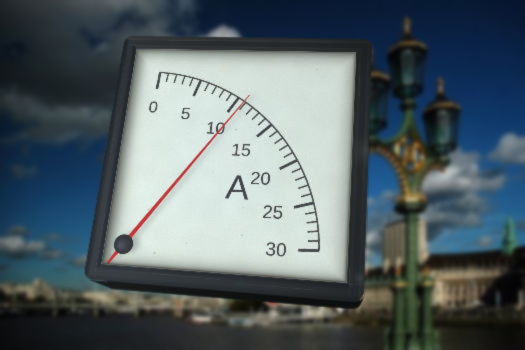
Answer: 11 A
